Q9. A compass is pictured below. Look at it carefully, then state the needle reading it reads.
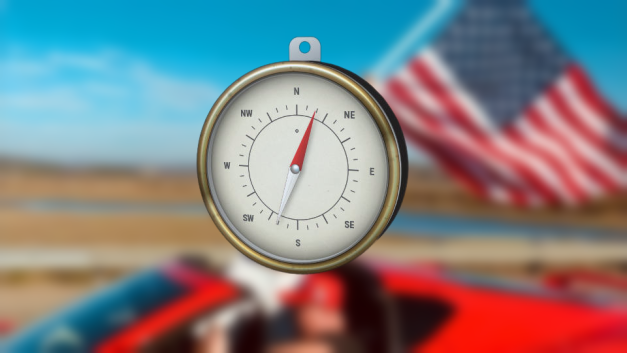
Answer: 20 °
